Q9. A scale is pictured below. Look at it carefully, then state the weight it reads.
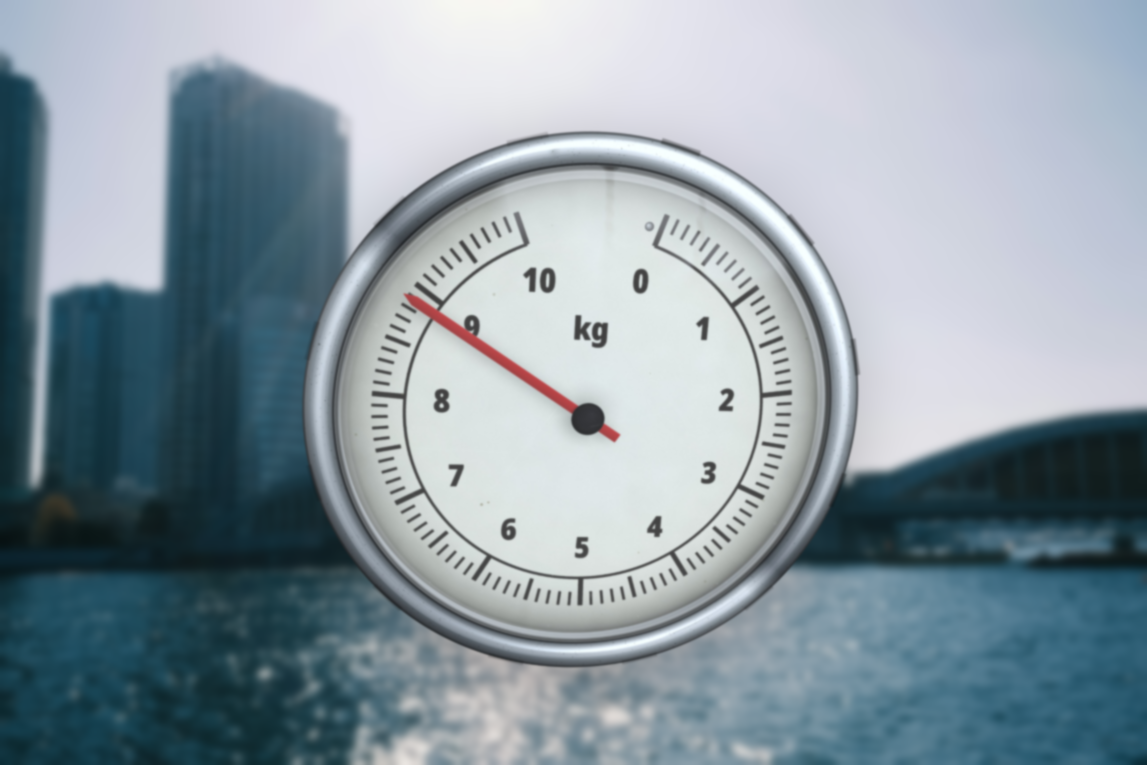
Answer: 8.9 kg
